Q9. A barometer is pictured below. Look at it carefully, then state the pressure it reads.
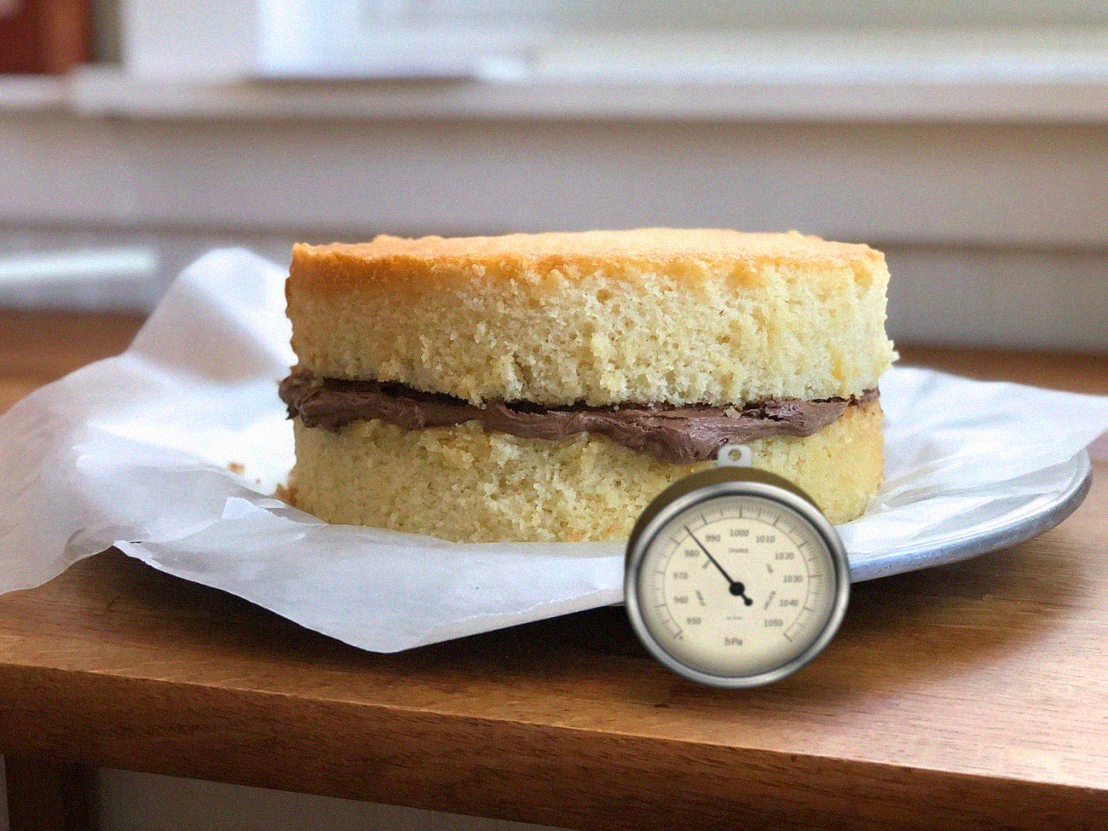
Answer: 985 hPa
